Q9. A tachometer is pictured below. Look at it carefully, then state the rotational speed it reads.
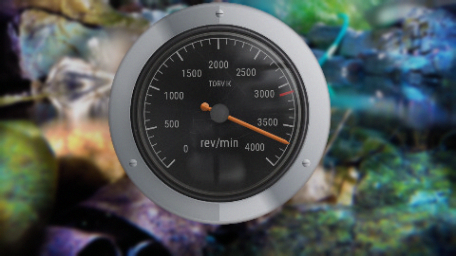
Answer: 3700 rpm
